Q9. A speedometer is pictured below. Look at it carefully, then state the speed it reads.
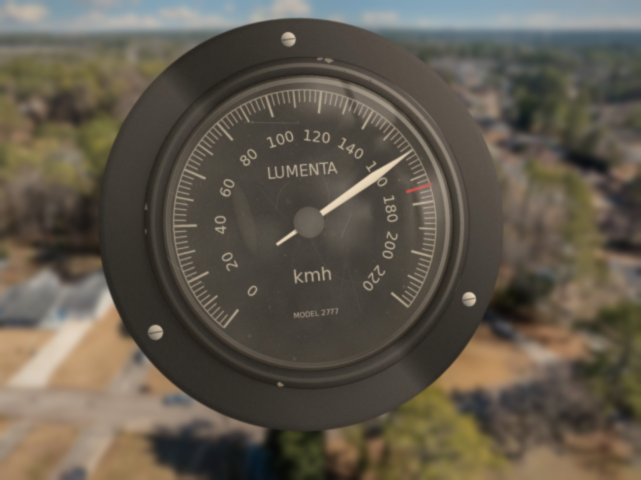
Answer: 160 km/h
